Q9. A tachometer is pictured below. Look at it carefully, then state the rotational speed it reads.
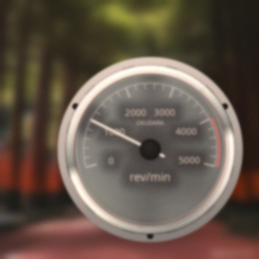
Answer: 1000 rpm
